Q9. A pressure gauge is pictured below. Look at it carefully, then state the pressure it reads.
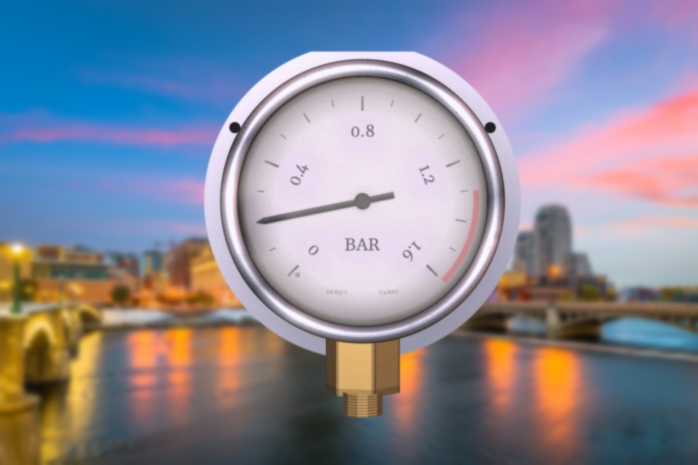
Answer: 0.2 bar
